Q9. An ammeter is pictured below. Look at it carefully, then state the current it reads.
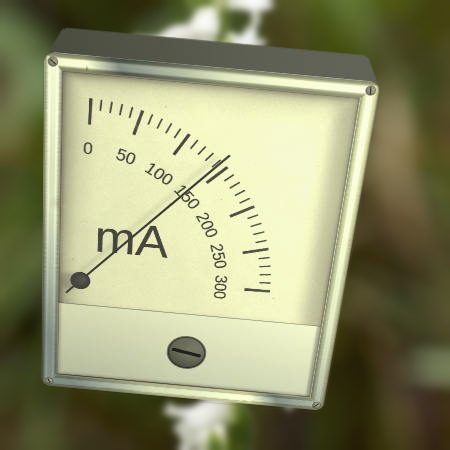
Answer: 140 mA
